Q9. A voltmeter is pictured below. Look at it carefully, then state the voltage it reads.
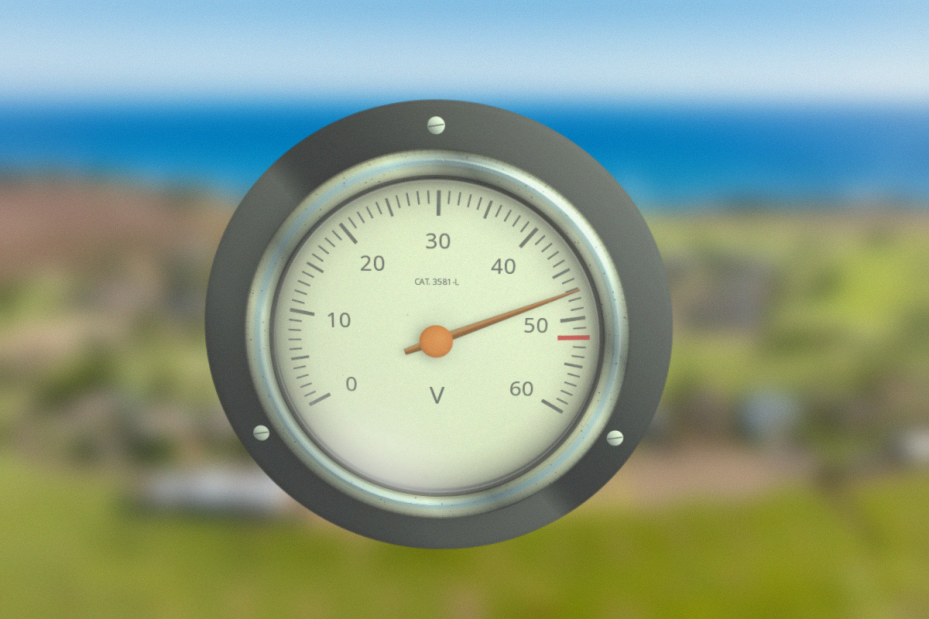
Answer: 47 V
